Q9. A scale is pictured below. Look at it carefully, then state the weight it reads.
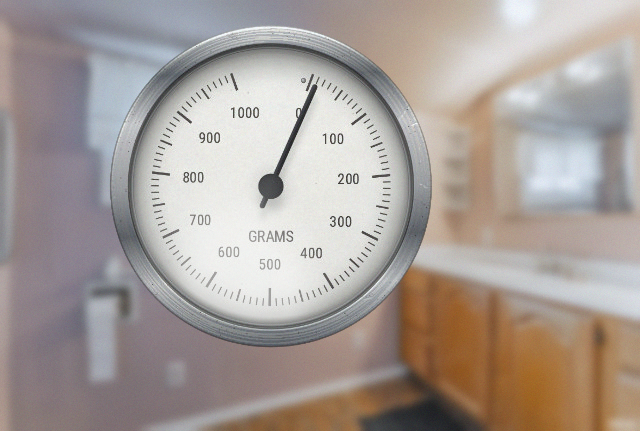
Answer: 10 g
